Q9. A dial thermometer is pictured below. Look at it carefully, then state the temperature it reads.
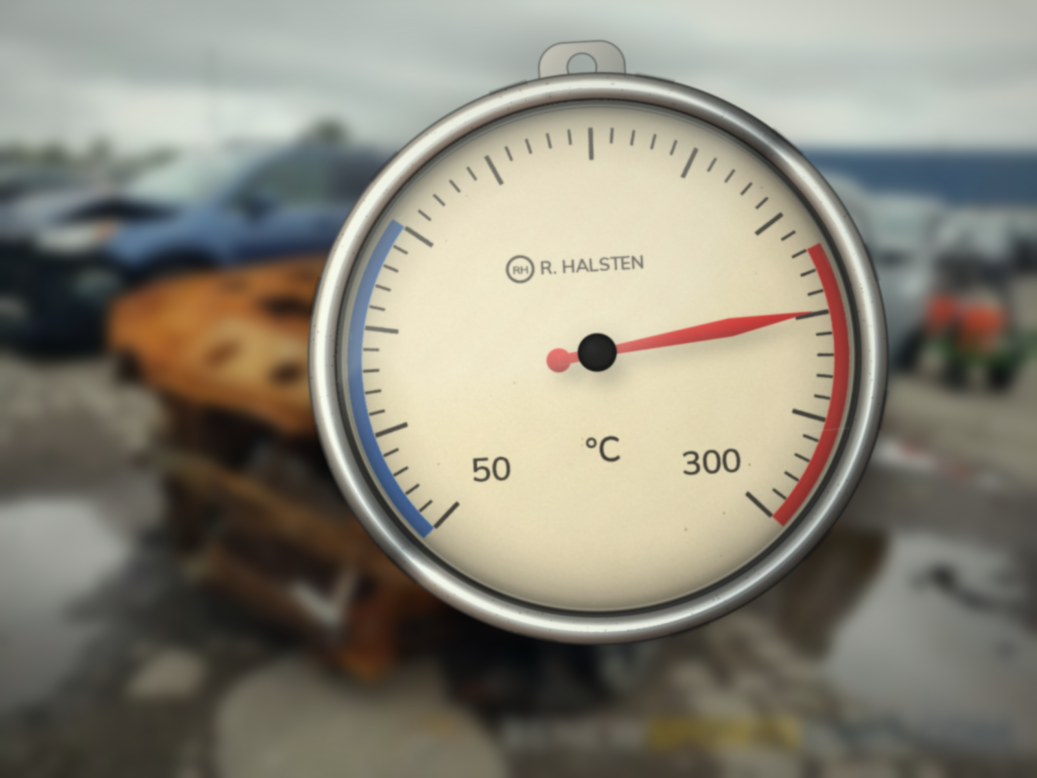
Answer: 250 °C
